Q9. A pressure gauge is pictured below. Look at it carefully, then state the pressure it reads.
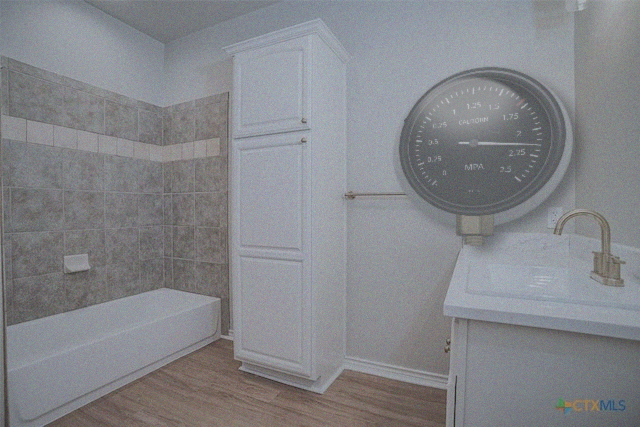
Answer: 2.15 MPa
